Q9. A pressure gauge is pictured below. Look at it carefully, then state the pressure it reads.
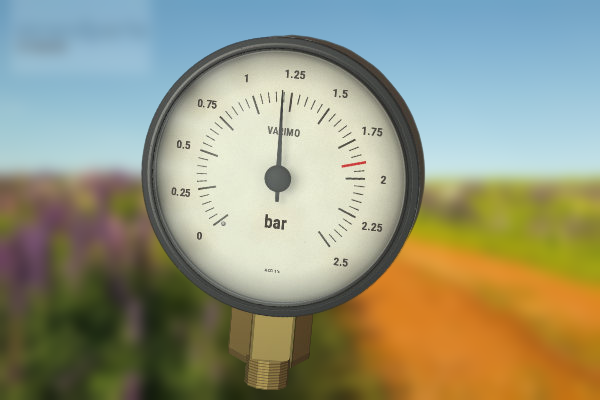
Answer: 1.2 bar
